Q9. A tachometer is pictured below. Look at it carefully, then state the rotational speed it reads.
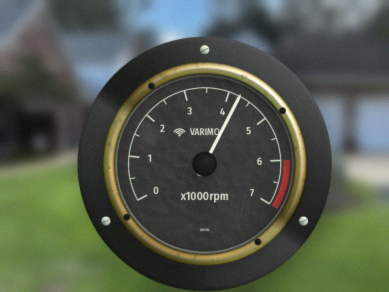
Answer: 4250 rpm
